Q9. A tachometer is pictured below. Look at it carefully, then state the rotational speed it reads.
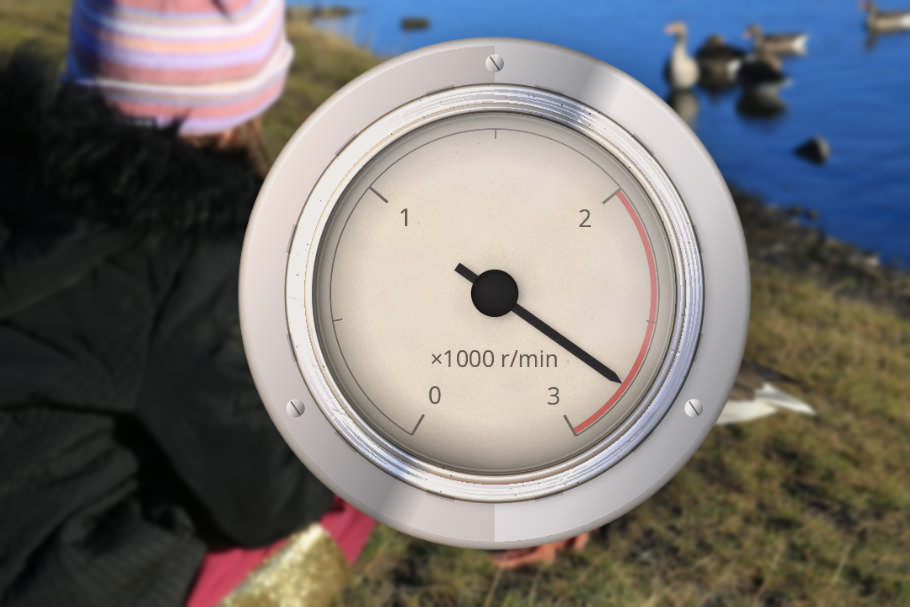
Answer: 2750 rpm
